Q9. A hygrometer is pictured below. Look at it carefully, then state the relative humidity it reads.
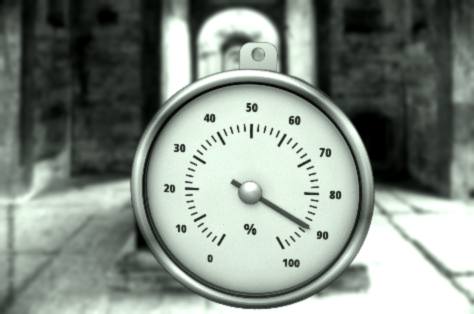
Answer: 90 %
